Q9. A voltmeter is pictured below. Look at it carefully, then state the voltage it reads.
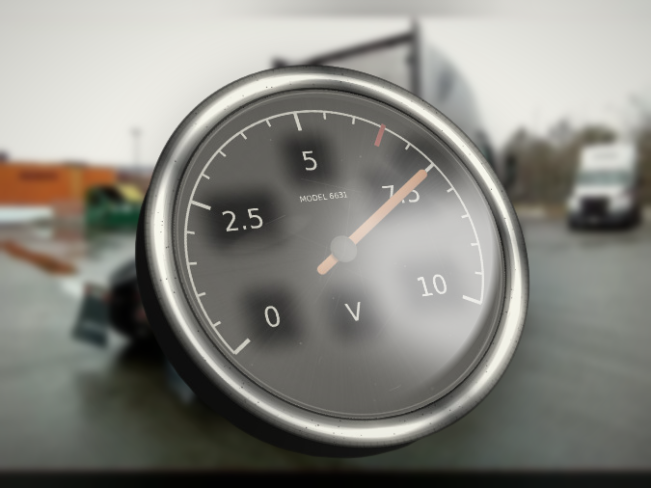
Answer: 7.5 V
